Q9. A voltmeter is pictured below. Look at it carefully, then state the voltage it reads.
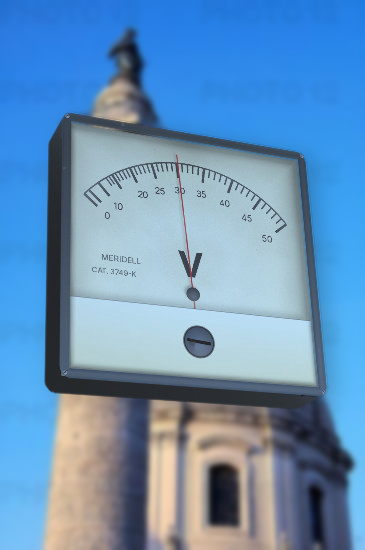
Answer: 30 V
